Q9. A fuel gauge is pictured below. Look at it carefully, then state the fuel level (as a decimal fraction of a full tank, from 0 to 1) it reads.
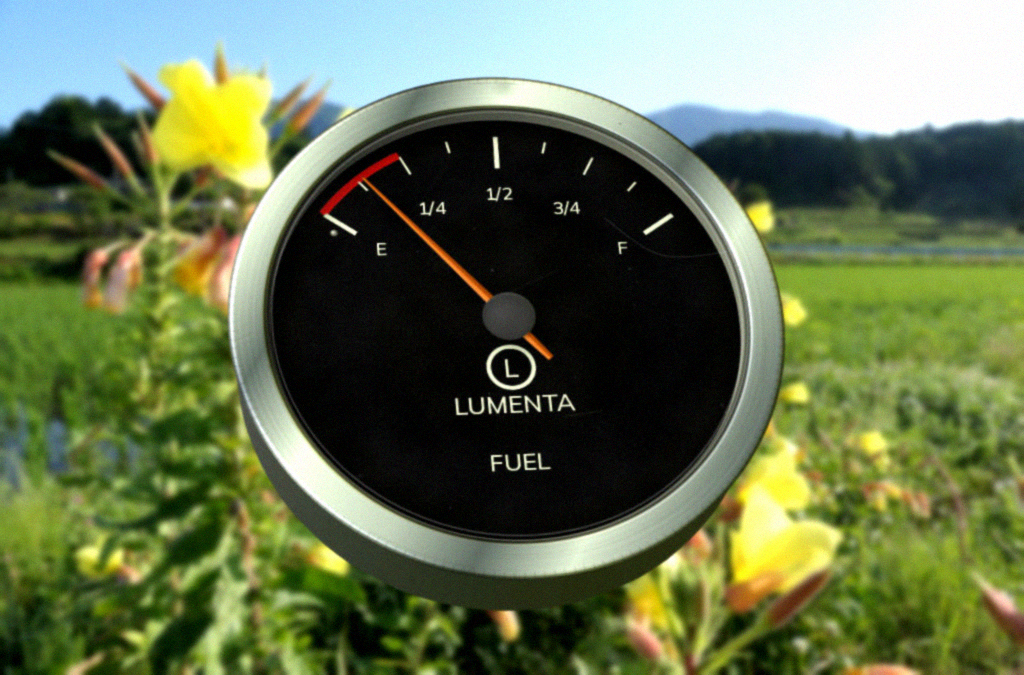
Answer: 0.125
